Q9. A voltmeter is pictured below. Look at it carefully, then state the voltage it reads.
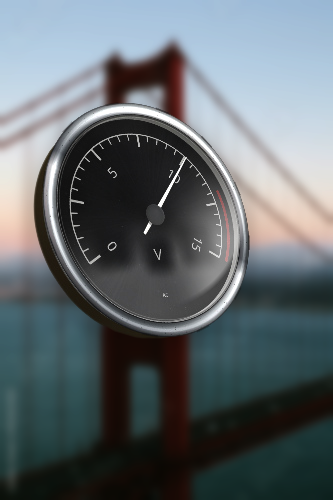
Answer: 10 V
